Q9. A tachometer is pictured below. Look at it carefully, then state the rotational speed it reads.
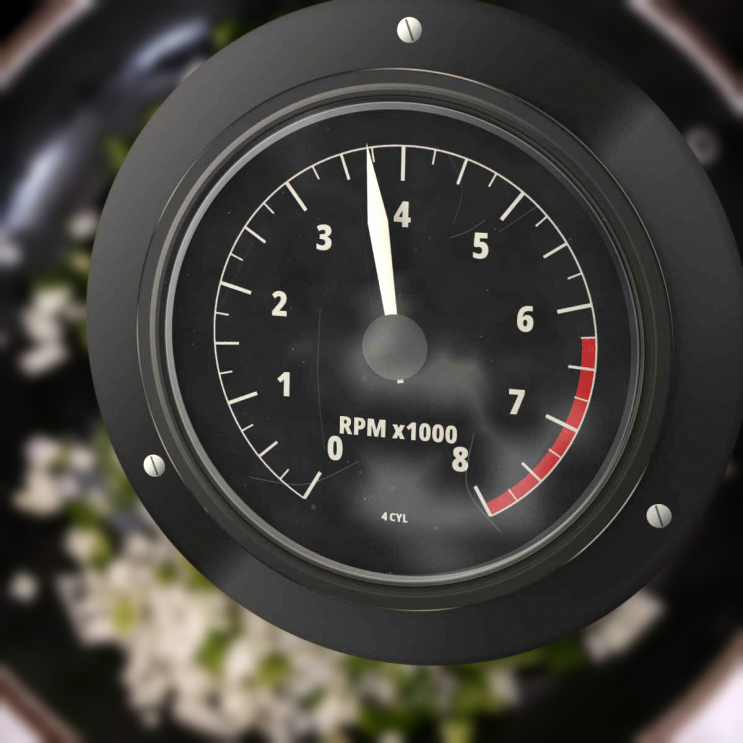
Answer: 3750 rpm
